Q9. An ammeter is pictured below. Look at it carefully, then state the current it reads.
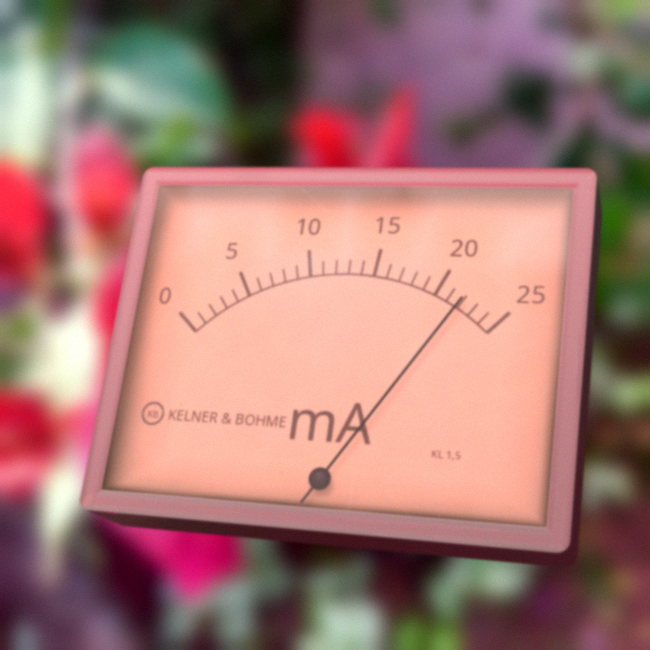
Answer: 22 mA
